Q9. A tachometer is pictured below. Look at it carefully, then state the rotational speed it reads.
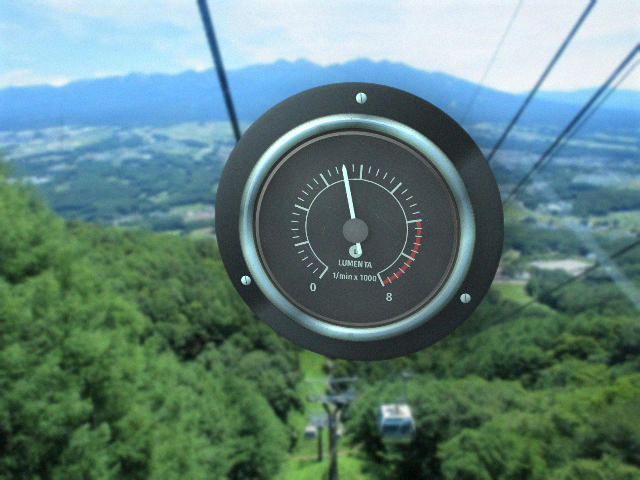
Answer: 3600 rpm
